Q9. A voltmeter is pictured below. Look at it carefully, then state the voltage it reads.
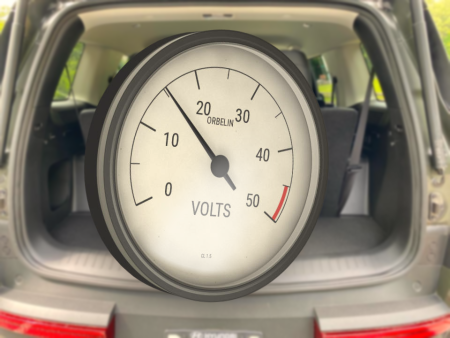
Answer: 15 V
